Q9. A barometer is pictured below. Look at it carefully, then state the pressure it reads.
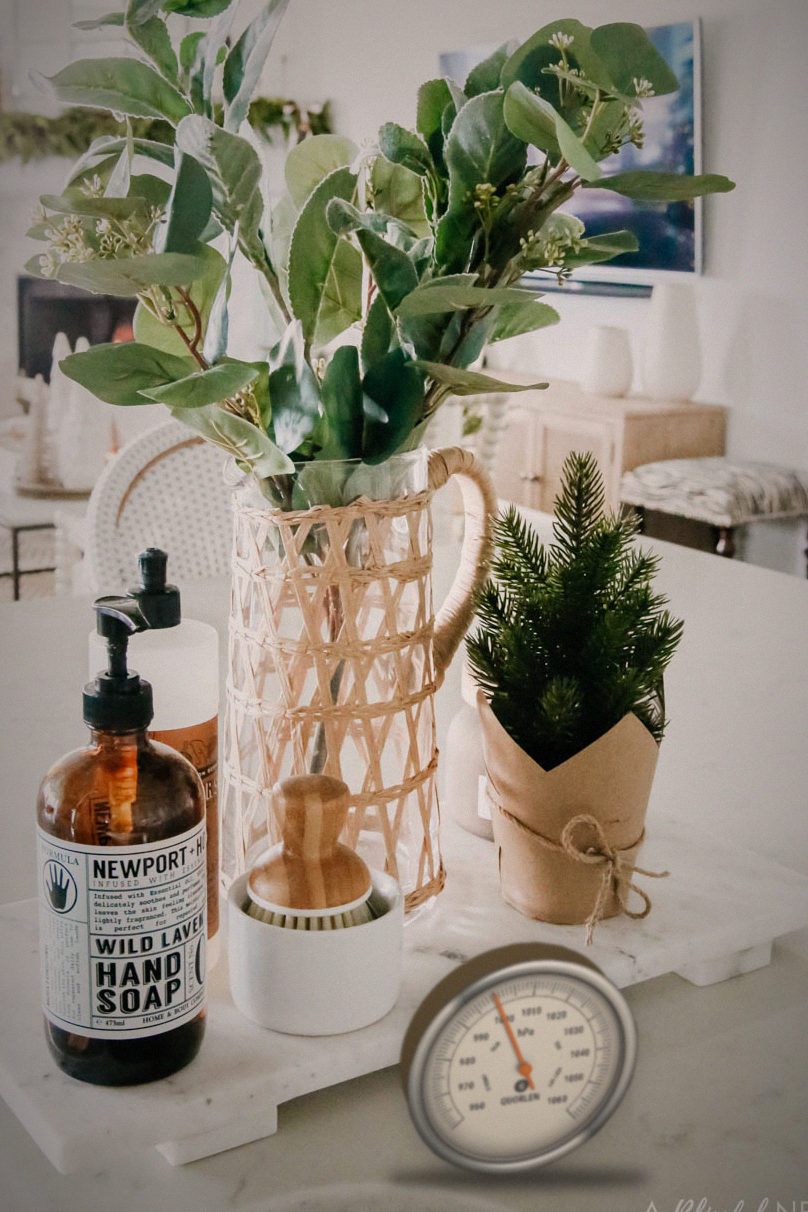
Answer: 1000 hPa
